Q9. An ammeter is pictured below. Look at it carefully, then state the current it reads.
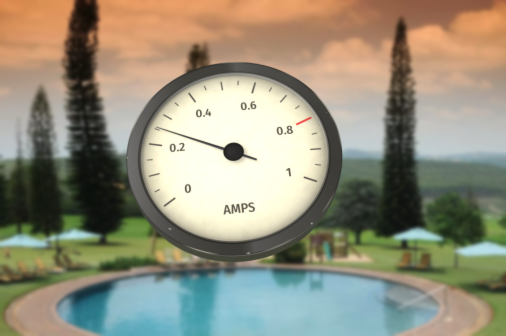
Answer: 0.25 A
